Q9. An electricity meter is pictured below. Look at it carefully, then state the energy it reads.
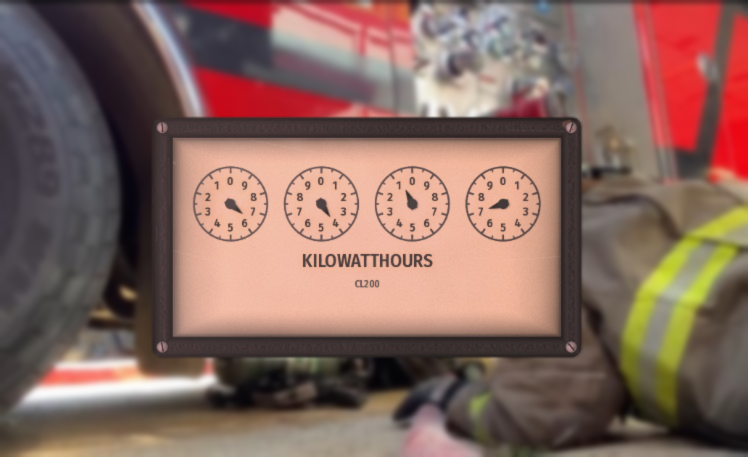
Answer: 6407 kWh
